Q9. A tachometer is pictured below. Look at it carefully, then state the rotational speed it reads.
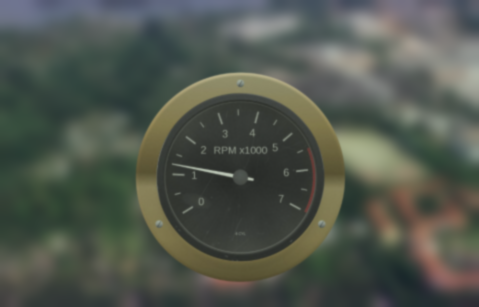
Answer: 1250 rpm
